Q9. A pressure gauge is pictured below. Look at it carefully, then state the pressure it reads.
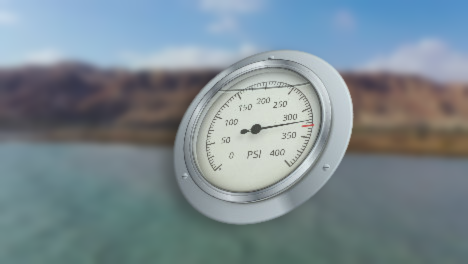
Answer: 325 psi
